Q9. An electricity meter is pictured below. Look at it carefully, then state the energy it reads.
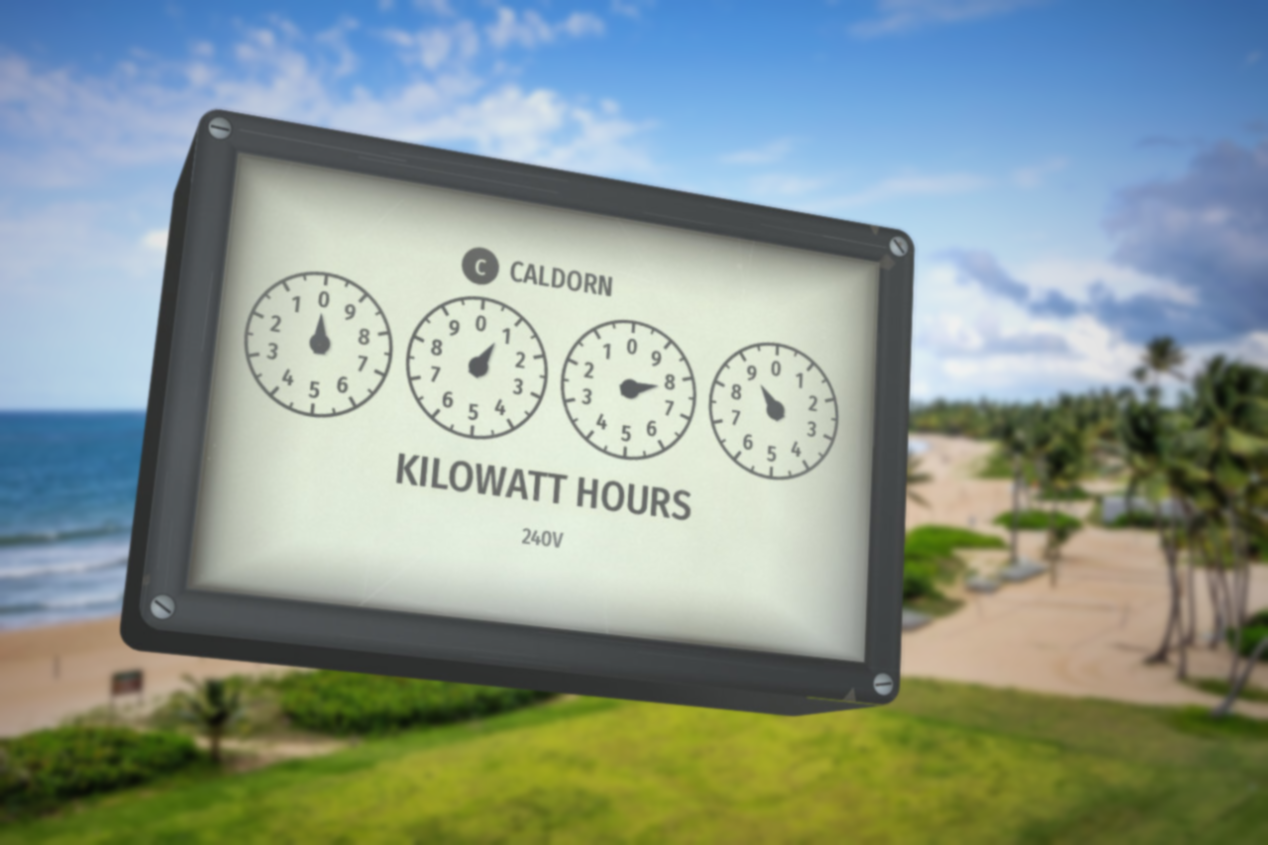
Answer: 79 kWh
